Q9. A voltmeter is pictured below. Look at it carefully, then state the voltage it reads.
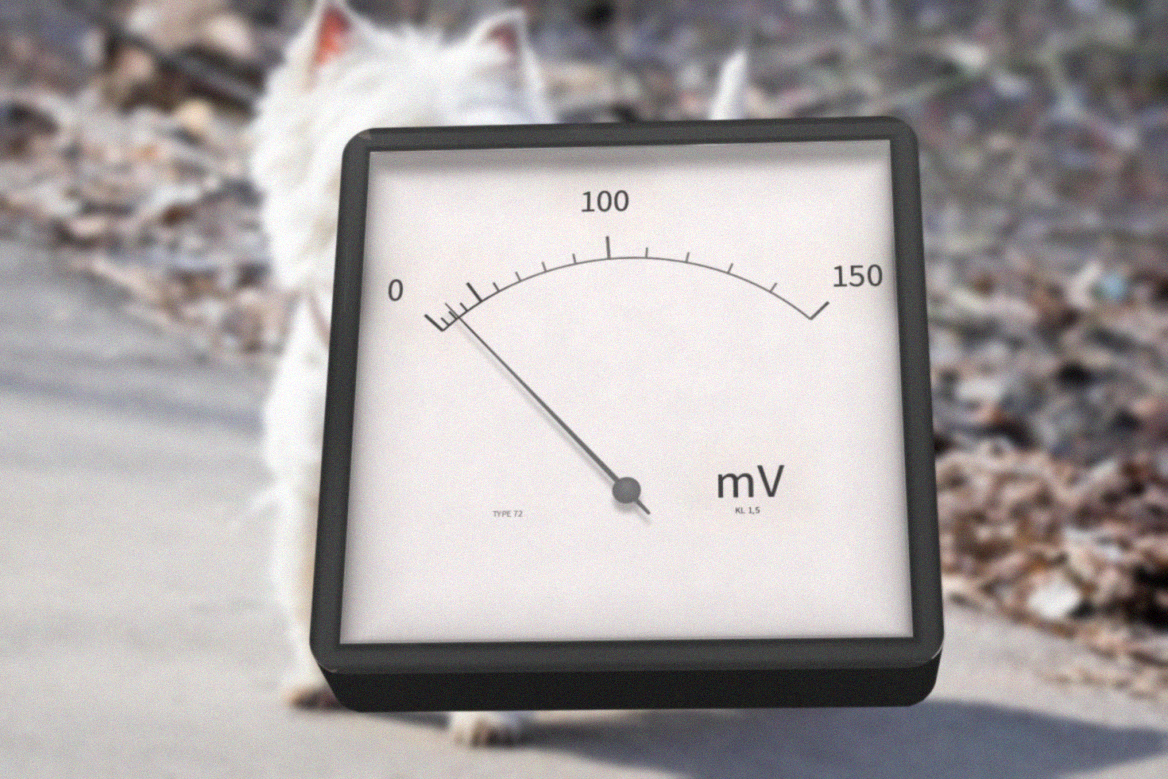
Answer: 30 mV
